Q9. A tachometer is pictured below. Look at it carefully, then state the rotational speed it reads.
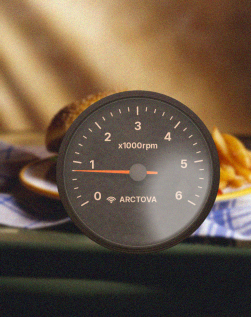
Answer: 800 rpm
